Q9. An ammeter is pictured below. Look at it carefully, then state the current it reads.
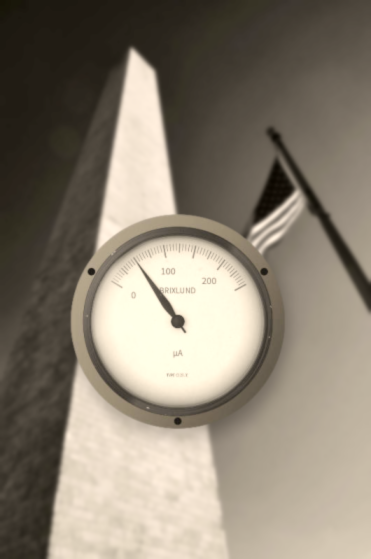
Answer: 50 µA
